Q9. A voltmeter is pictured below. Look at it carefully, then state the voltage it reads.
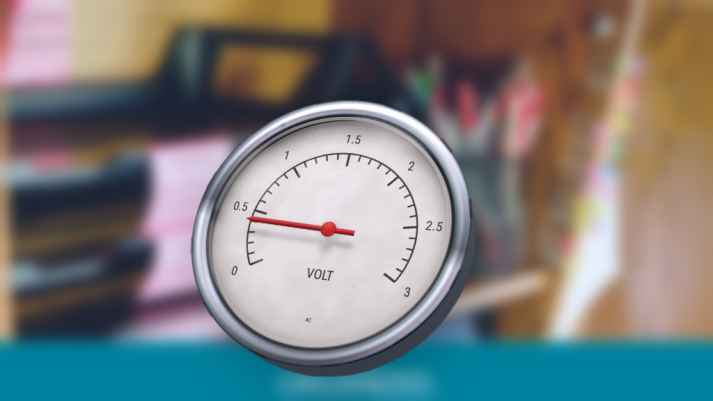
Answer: 0.4 V
